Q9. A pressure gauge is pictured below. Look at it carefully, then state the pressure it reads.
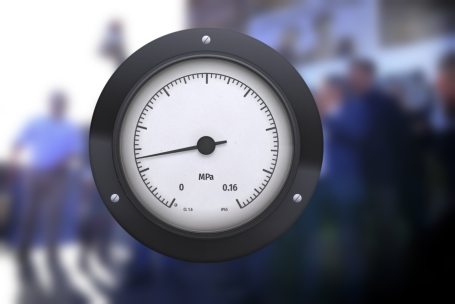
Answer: 0.026 MPa
